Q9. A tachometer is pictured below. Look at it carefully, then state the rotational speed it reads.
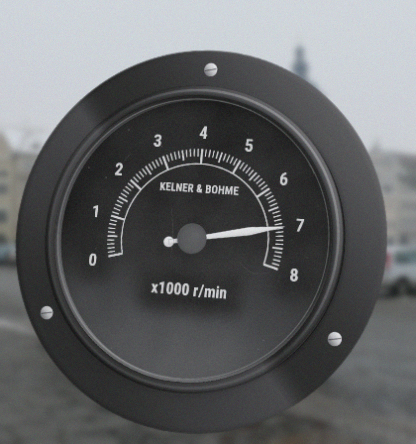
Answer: 7000 rpm
